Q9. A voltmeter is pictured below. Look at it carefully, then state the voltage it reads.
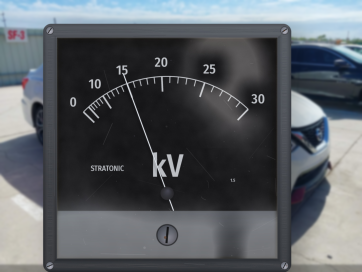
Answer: 15 kV
